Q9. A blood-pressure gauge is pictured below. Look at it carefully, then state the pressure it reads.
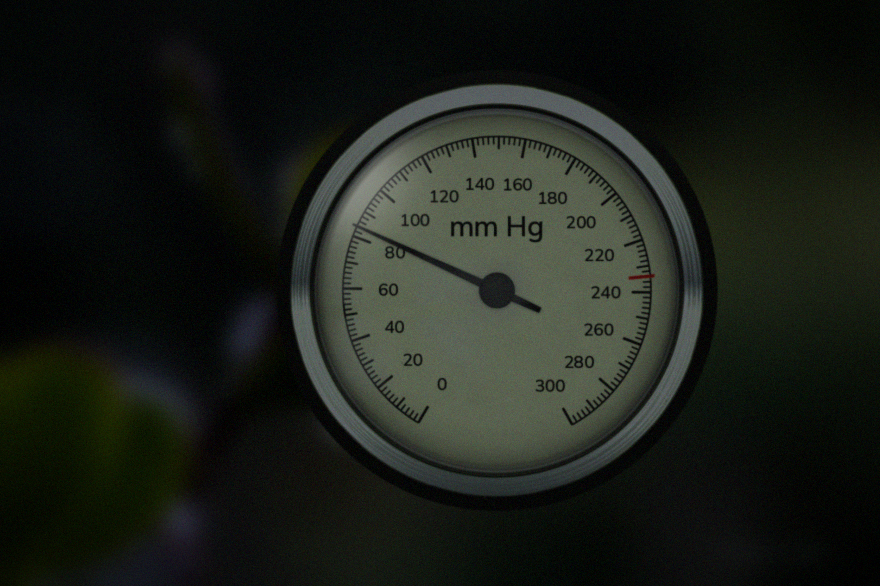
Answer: 84 mmHg
